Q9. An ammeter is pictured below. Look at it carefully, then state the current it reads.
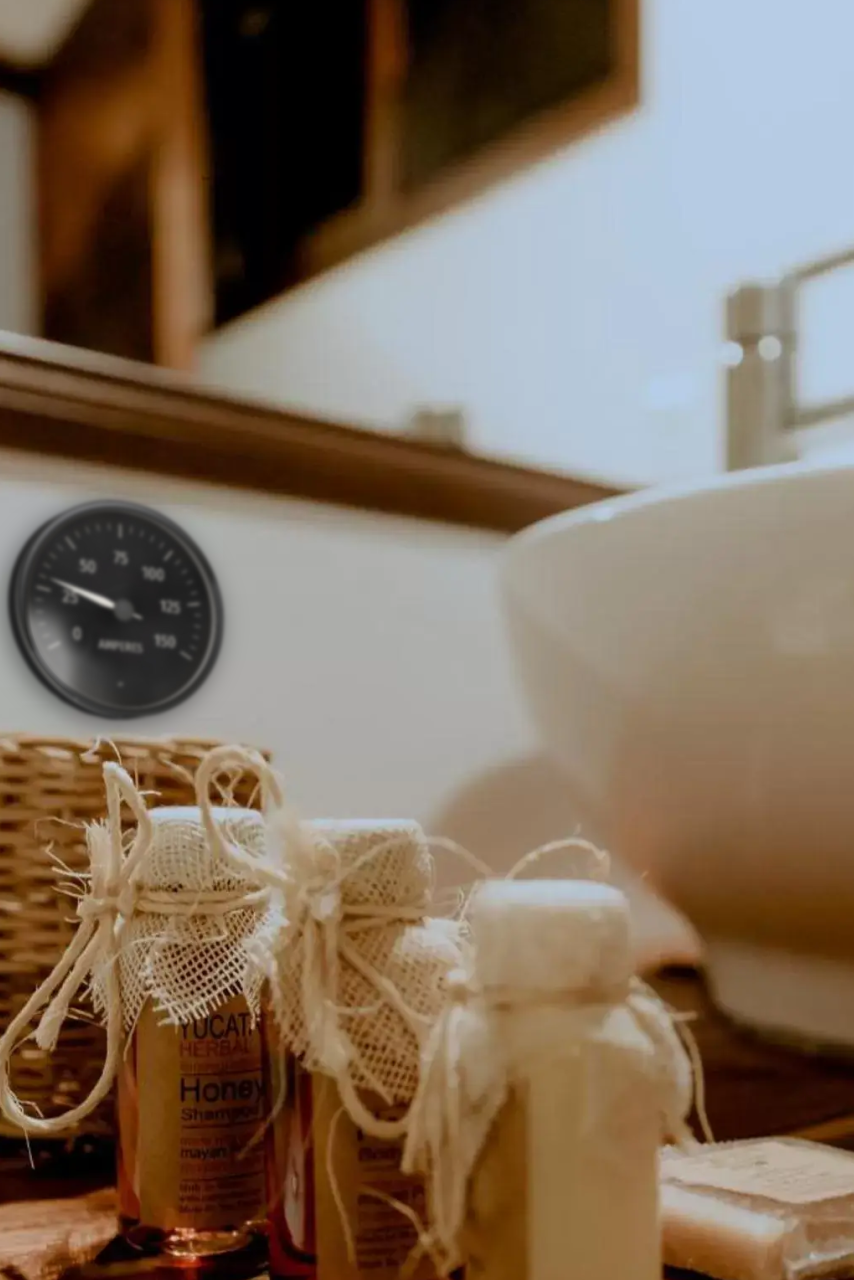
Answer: 30 A
